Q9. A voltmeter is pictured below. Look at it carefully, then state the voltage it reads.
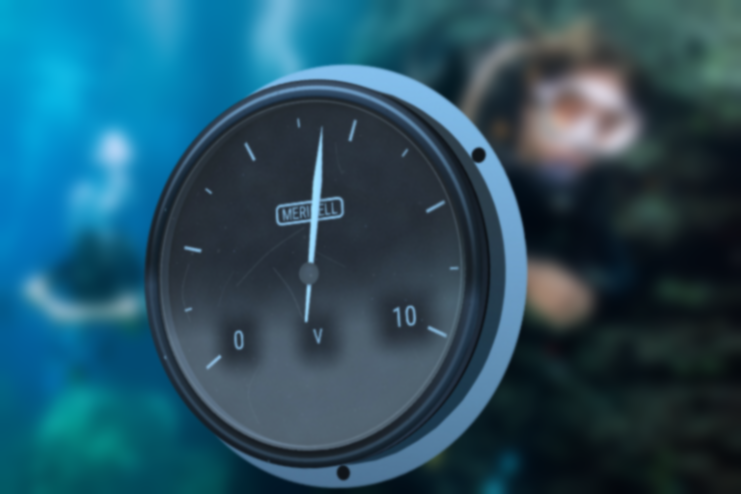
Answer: 5.5 V
